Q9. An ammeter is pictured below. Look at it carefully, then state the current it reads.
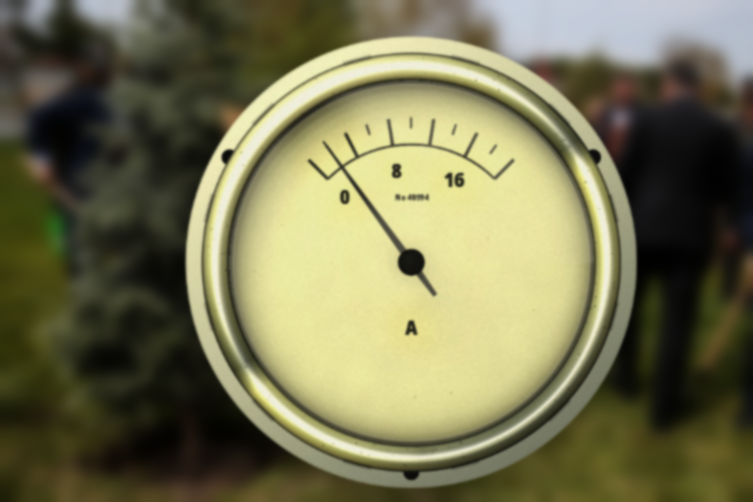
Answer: 2 A
